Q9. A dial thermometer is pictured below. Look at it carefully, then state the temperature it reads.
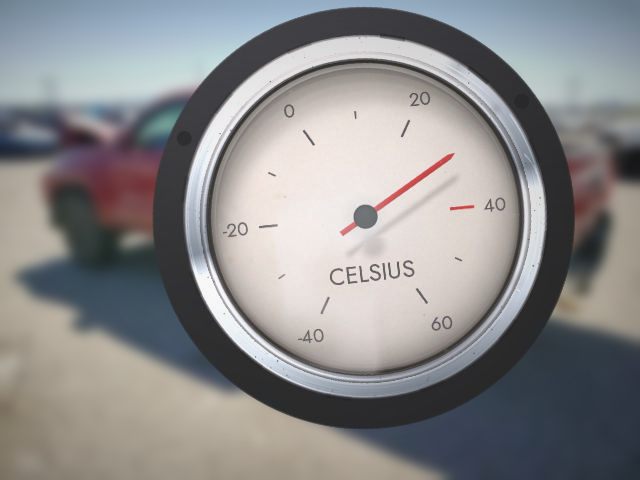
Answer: 30 °C
